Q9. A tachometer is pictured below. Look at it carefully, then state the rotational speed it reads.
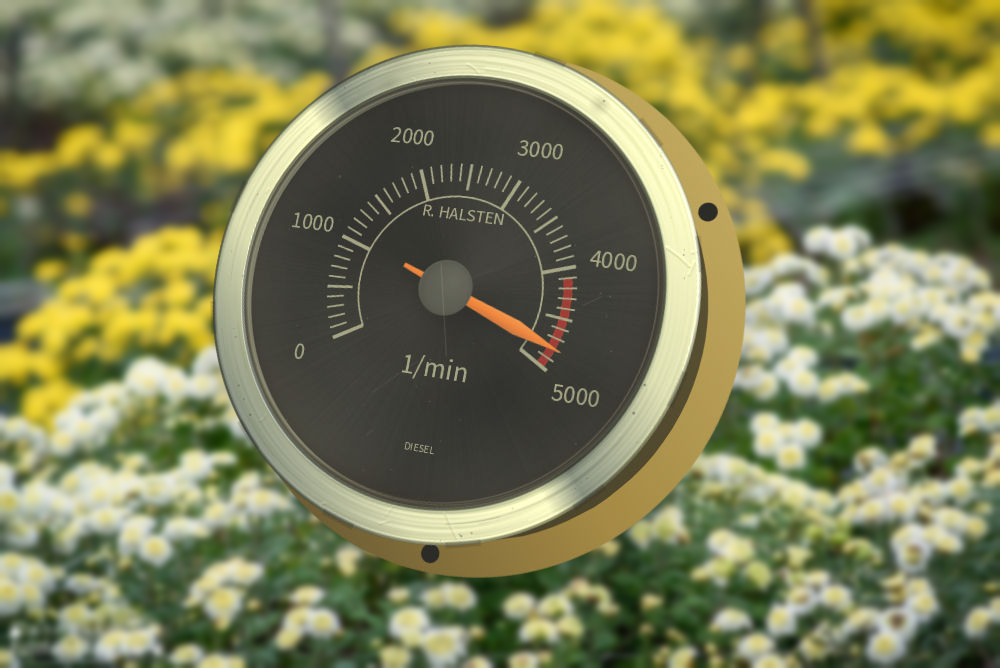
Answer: 4800 rpm
